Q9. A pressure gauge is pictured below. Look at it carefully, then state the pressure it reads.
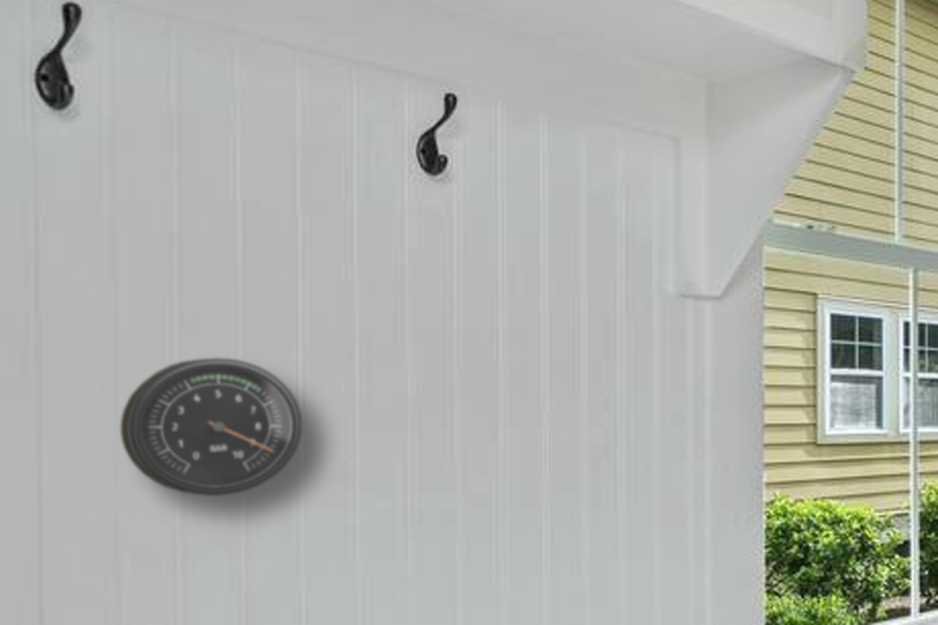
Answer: 9 bar
